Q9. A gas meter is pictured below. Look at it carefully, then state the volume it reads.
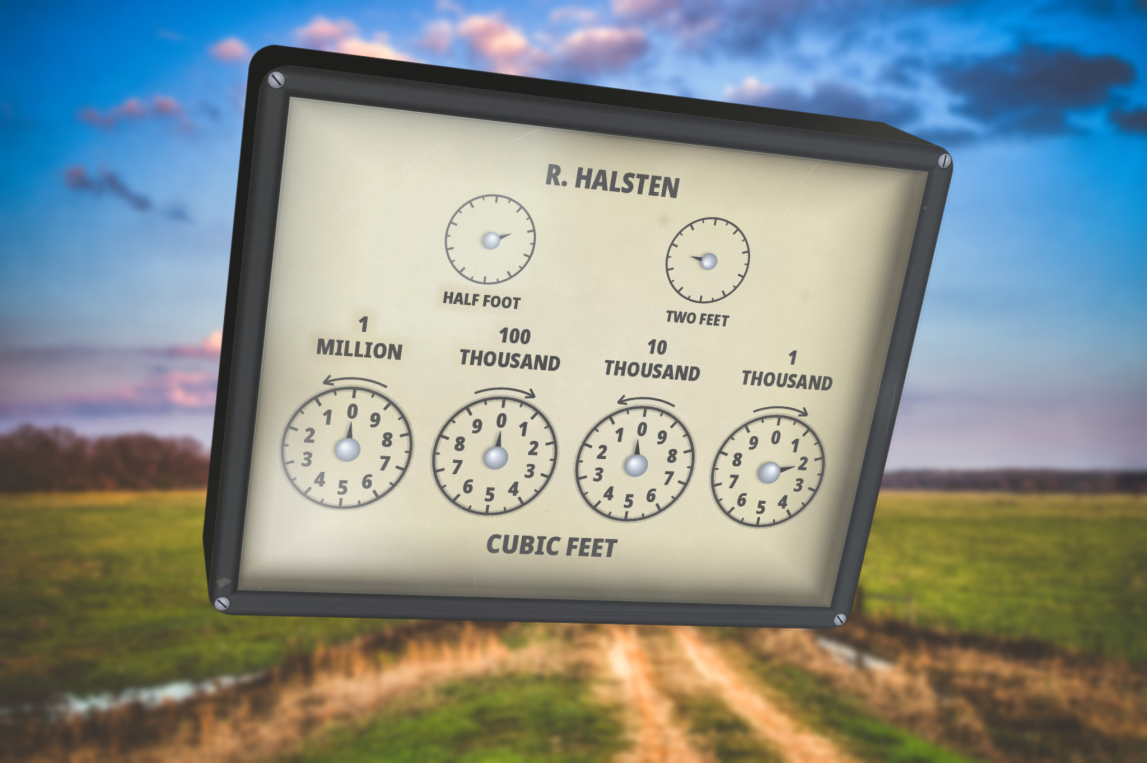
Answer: 200 ft³
